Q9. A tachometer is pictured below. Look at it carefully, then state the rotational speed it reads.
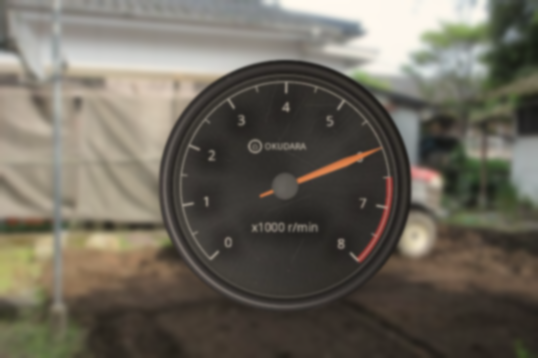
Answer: 6000 rpm
